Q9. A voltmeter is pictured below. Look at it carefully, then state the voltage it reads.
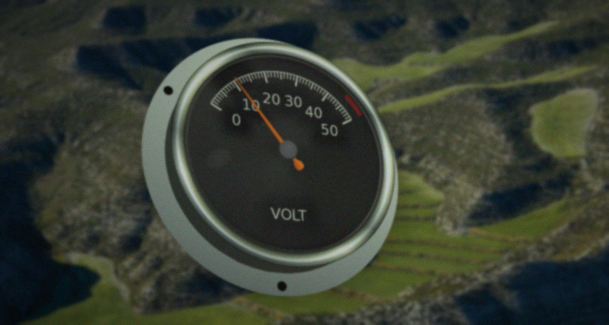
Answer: 10 V
